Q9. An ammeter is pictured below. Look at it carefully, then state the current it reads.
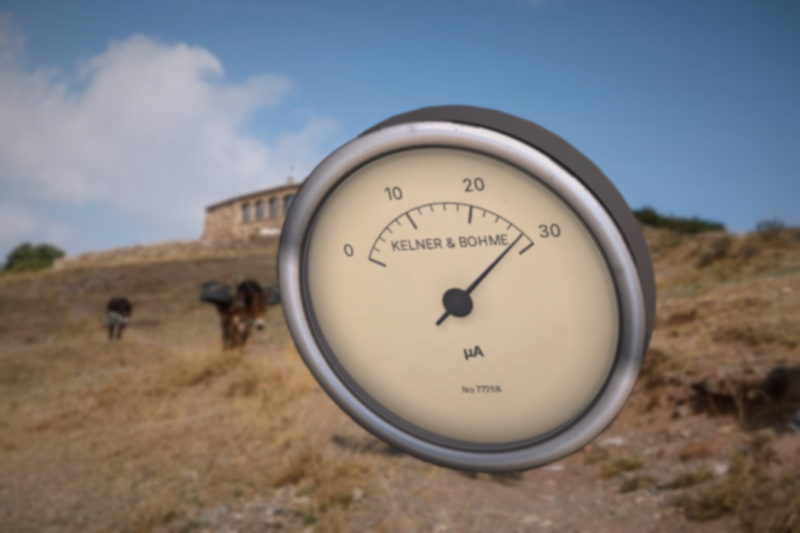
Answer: 28 µA
